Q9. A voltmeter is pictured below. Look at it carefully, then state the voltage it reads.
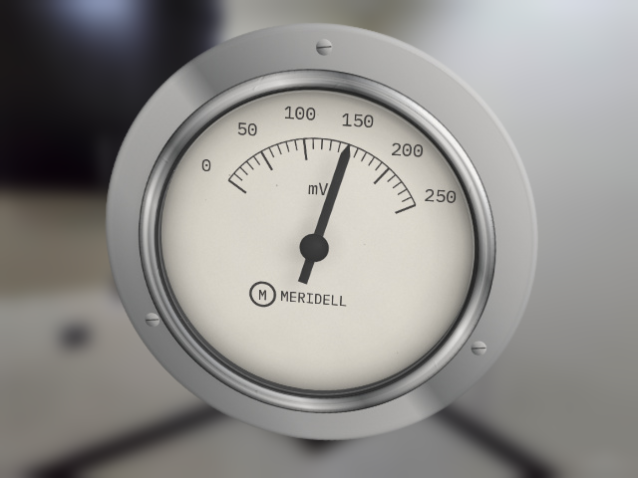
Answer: 150 mV
